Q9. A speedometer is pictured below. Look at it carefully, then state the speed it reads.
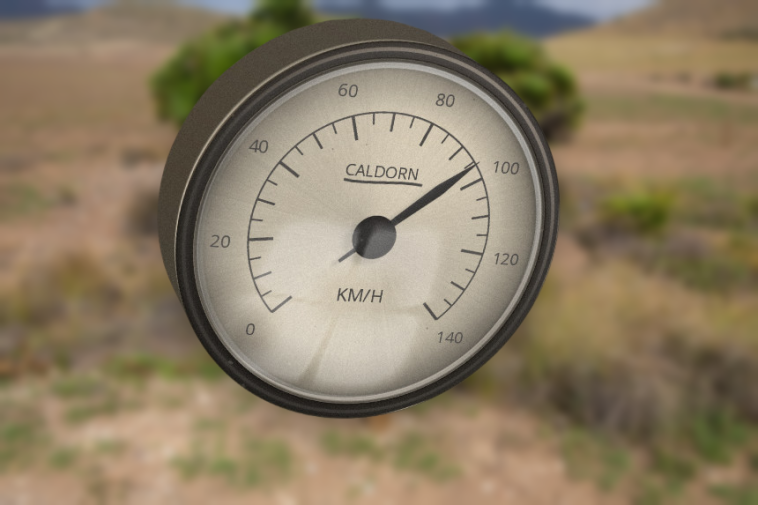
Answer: 95 km/h
